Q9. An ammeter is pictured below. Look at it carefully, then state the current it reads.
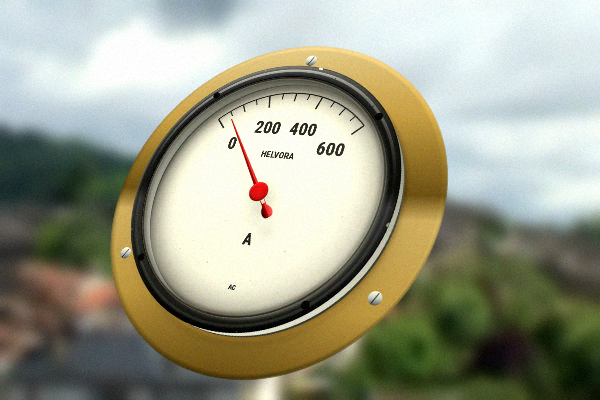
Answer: 50 A
